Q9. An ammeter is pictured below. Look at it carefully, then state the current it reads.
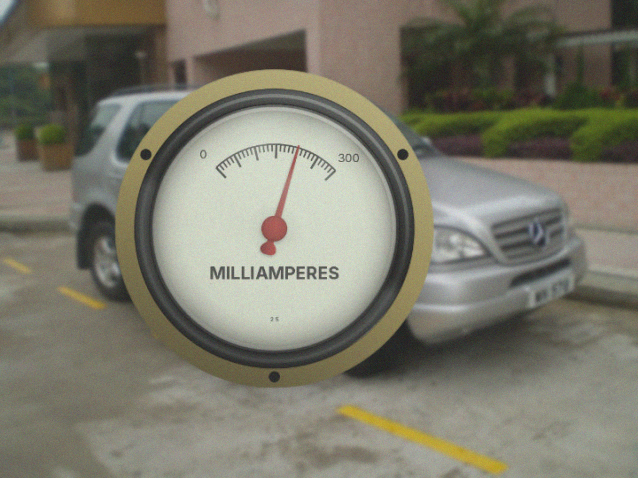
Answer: 200 mA
